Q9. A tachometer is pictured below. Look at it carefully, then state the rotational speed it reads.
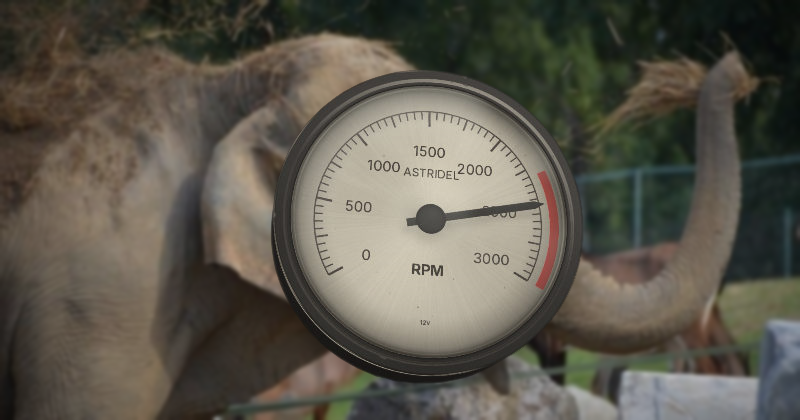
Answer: 2500 rpm
